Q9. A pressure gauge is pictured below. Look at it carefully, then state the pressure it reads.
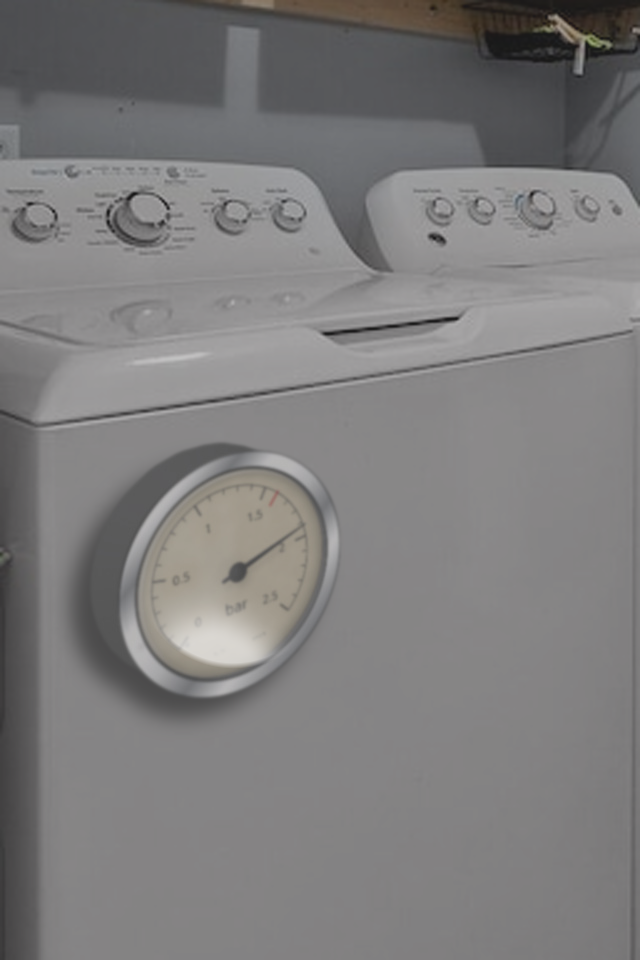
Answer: 1.9 bar
